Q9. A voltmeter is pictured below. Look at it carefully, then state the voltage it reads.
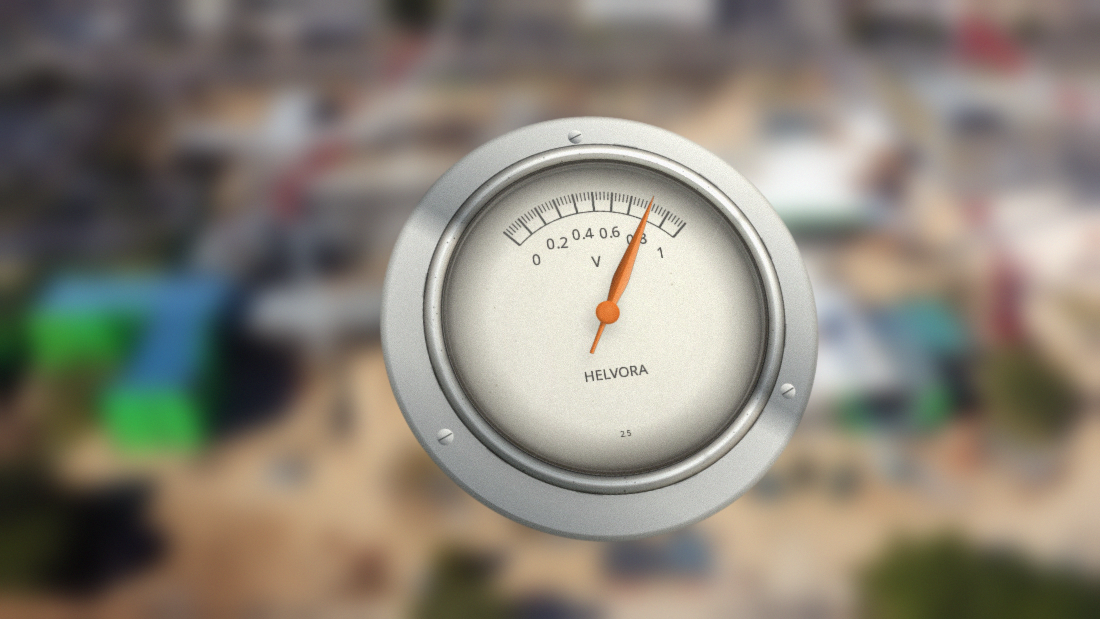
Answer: 0.8 V
